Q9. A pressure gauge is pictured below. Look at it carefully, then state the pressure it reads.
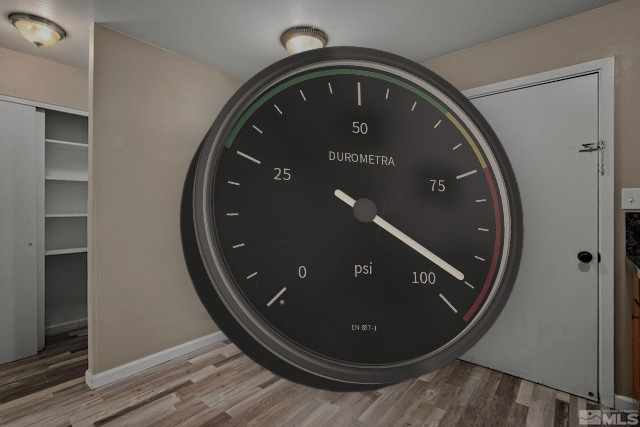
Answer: 95 psi
